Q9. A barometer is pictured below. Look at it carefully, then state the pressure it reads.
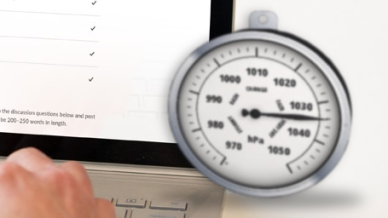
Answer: 1034 hPa
